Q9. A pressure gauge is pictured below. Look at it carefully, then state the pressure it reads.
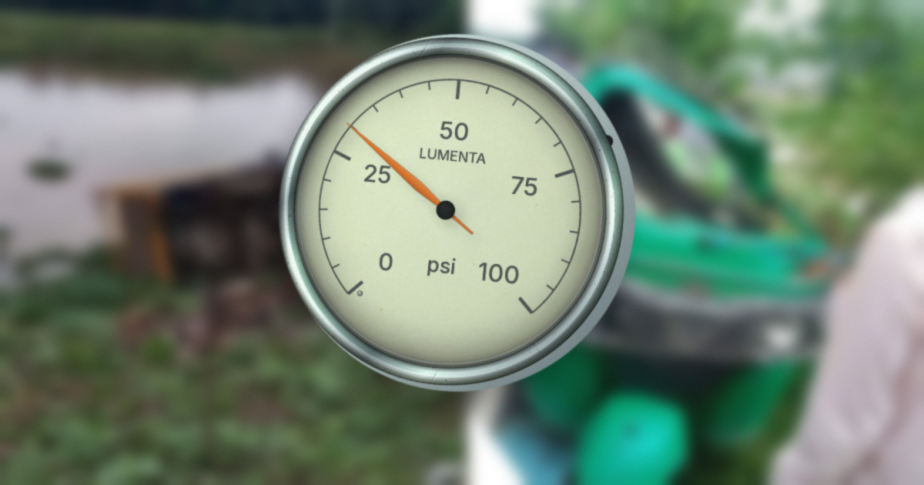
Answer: 30 psi
